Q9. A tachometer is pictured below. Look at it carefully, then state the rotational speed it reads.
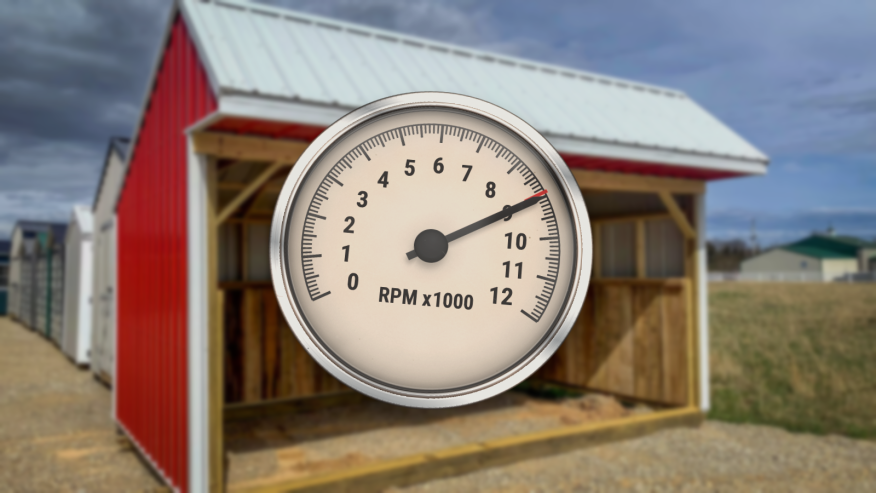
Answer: 9000 rpm
